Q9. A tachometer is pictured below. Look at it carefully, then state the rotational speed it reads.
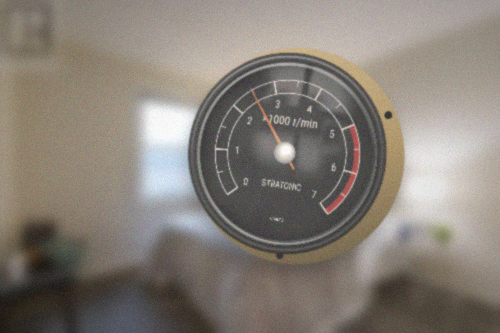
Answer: 2500 rpm
